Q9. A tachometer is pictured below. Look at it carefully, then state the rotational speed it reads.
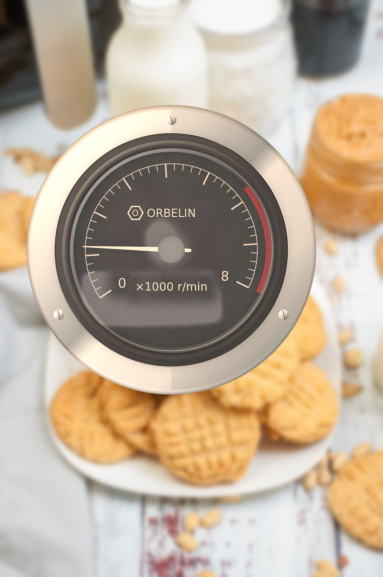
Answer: 1200 rpm
